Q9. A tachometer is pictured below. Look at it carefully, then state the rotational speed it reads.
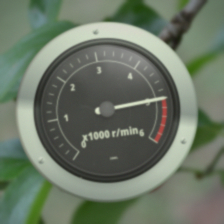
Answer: 5000 rpm
